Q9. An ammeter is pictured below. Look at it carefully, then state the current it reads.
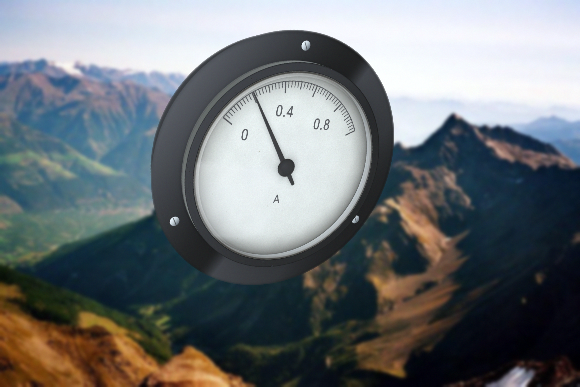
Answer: 0.2 A
